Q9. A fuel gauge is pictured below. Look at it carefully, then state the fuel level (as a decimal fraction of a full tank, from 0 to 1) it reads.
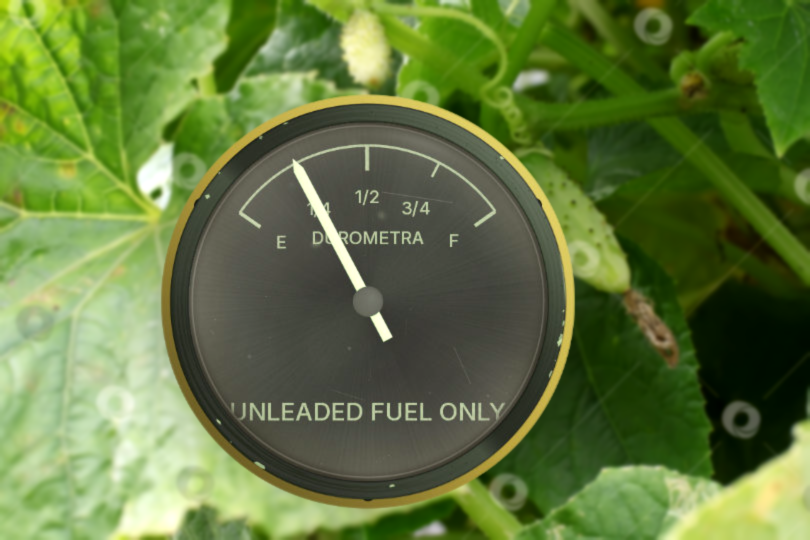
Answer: 0.25
